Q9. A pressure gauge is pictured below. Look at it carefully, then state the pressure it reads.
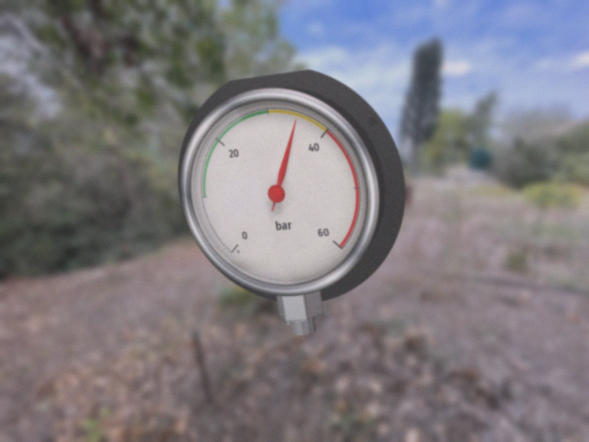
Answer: 35 bar
